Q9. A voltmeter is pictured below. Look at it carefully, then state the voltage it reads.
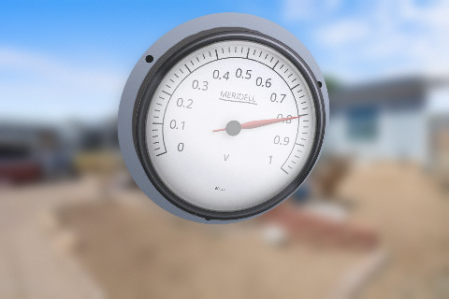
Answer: 0.8 V
